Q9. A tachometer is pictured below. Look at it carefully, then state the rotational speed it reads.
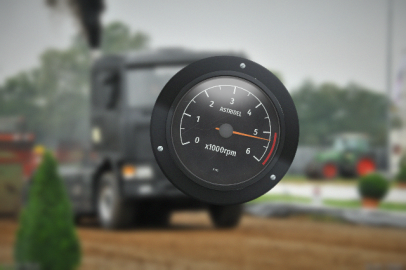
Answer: 5250 rpm
